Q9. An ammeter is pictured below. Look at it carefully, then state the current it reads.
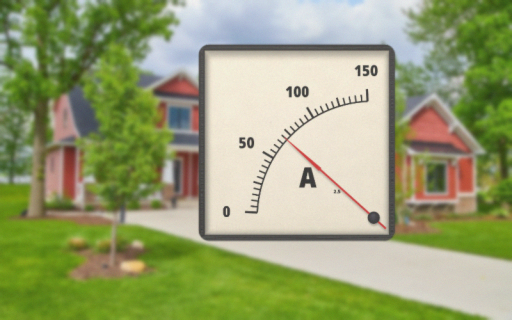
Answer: 70 A
